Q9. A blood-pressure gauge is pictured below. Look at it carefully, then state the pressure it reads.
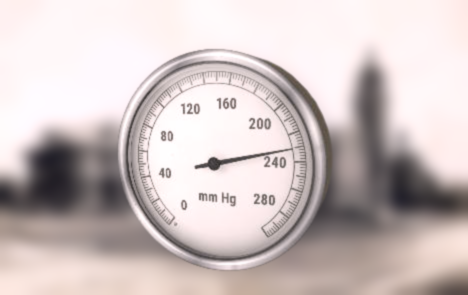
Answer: 230 mmHg
